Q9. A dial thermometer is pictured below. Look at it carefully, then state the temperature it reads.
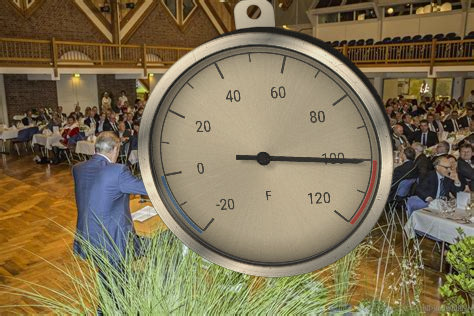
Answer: 100 °F
